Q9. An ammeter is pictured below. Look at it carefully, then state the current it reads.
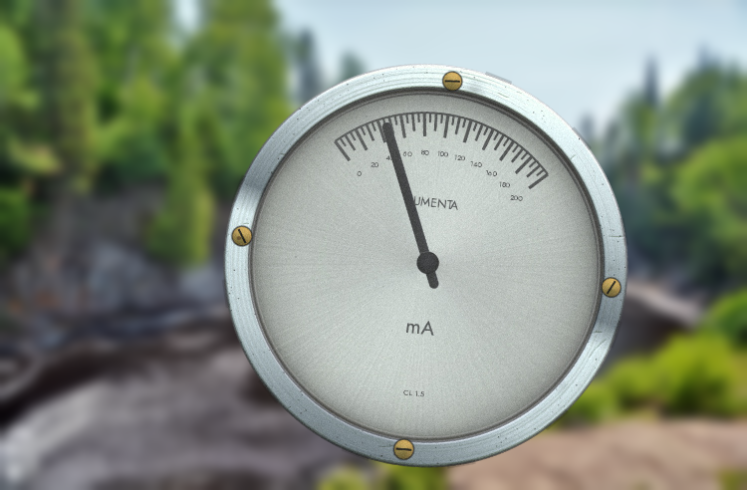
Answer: 45 mA
